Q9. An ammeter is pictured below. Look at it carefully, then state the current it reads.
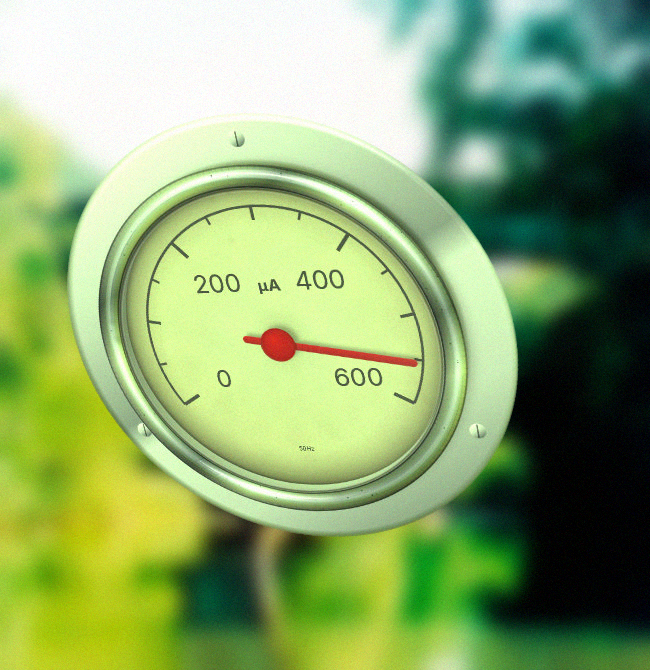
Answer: 550 µA
